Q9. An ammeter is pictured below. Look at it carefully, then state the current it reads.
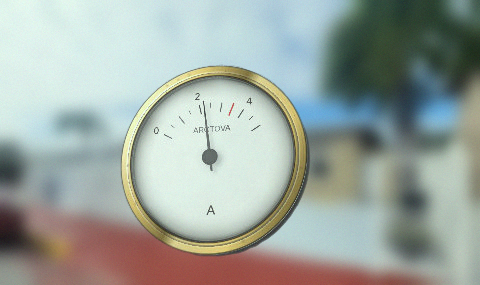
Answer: 2.25 A
